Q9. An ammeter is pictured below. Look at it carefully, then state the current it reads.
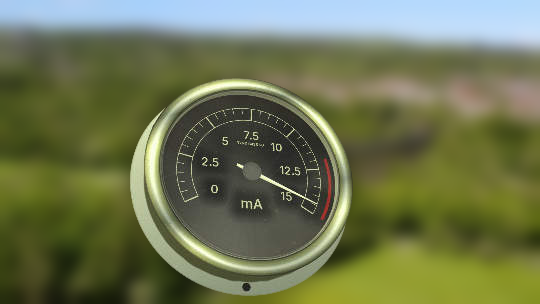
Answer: 14.5 mA
